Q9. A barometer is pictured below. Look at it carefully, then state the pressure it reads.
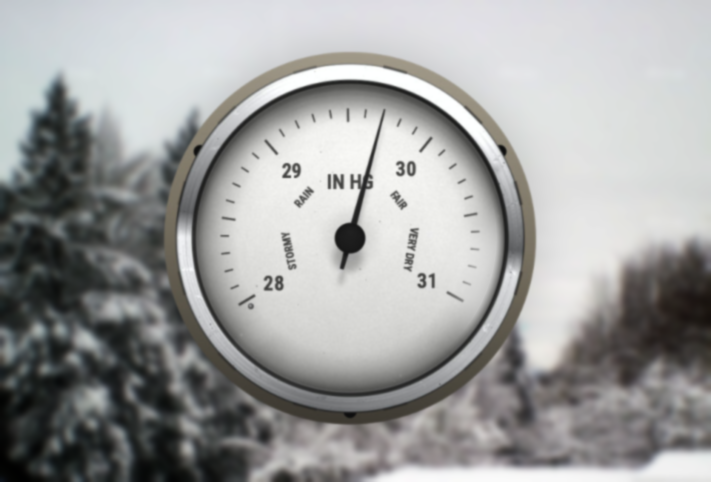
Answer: 29.7 inHg
